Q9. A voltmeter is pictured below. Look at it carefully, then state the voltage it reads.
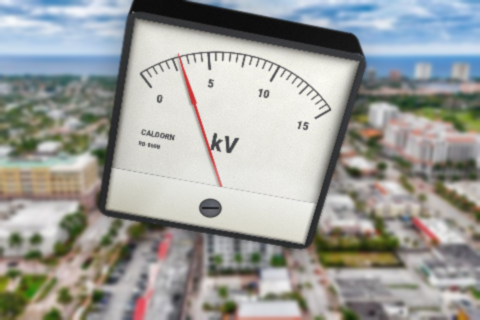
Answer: 3 kV
